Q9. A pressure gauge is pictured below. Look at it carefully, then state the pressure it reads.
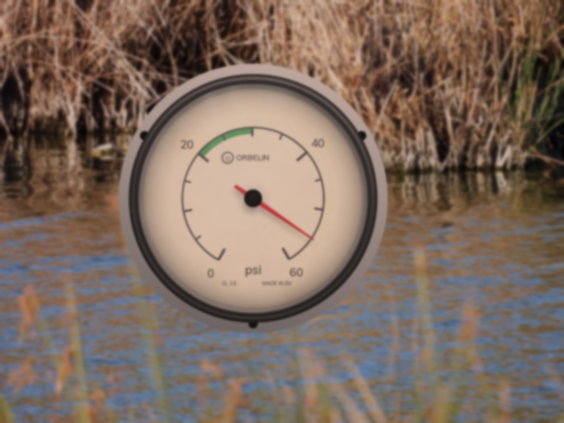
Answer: 55 psi
